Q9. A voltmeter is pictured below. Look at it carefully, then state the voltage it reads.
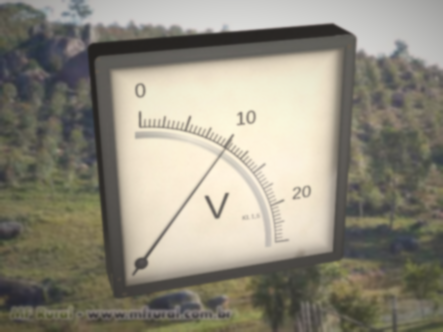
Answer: 10 V
